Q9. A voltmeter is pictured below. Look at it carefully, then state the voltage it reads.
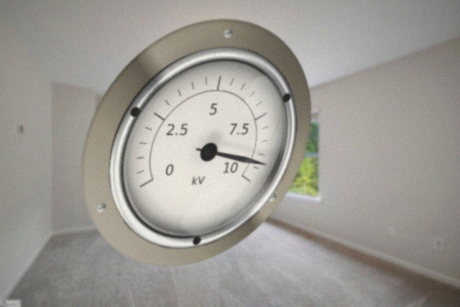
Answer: 9.25 kV
